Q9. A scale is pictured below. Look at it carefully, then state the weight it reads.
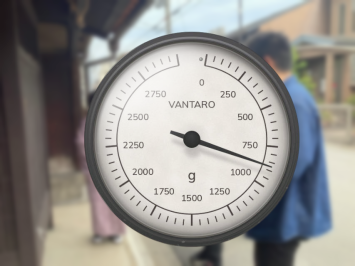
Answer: 875 g
